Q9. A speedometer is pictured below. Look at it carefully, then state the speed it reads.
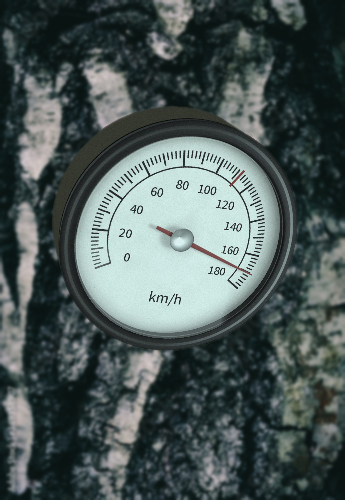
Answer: 170 km/h
